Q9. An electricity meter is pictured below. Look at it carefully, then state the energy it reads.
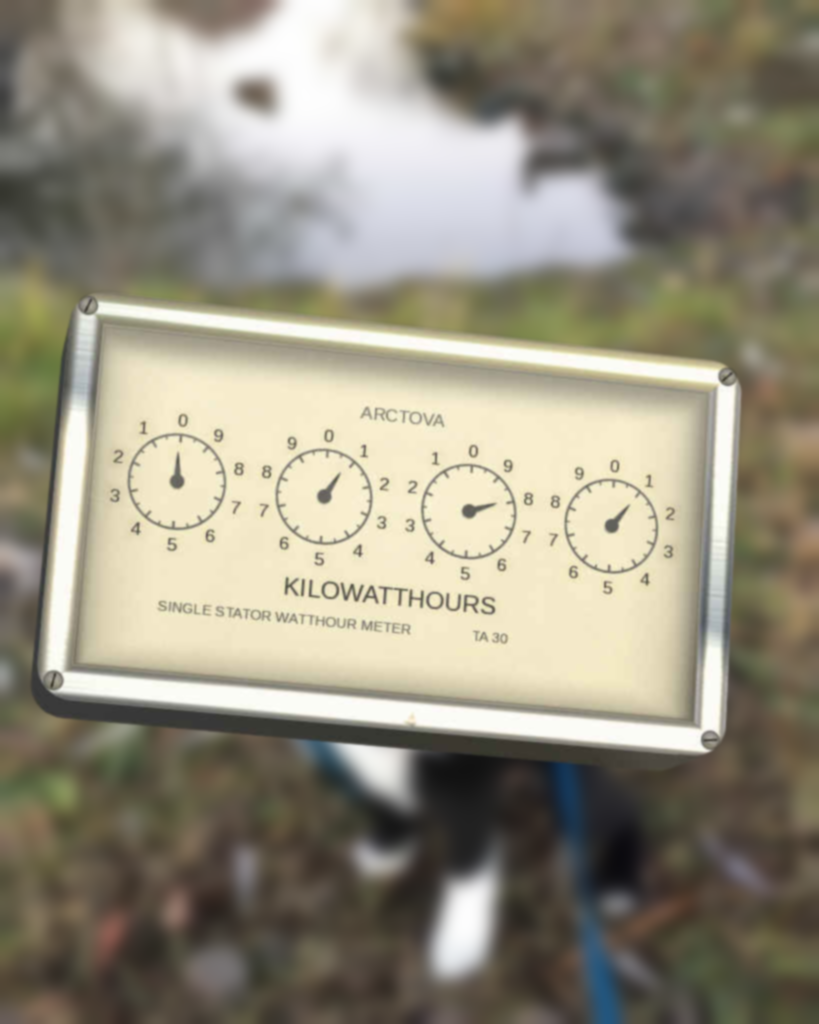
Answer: 81 kWh
